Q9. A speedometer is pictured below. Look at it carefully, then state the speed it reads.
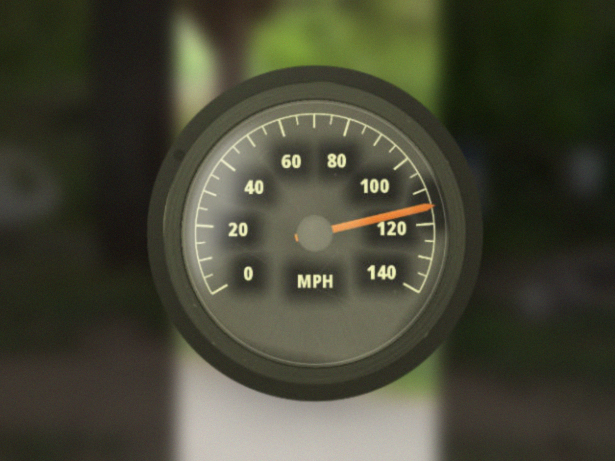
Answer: 115 mph
